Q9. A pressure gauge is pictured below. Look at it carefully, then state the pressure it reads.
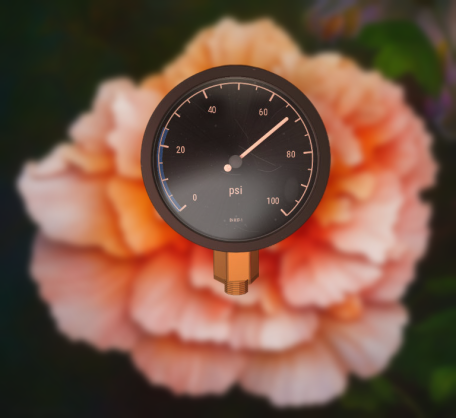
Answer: 67.5 psi
